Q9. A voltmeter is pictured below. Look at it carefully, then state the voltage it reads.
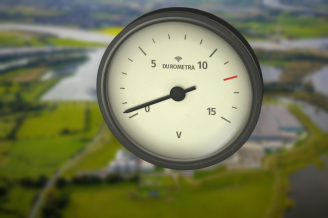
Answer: 0.5 V
